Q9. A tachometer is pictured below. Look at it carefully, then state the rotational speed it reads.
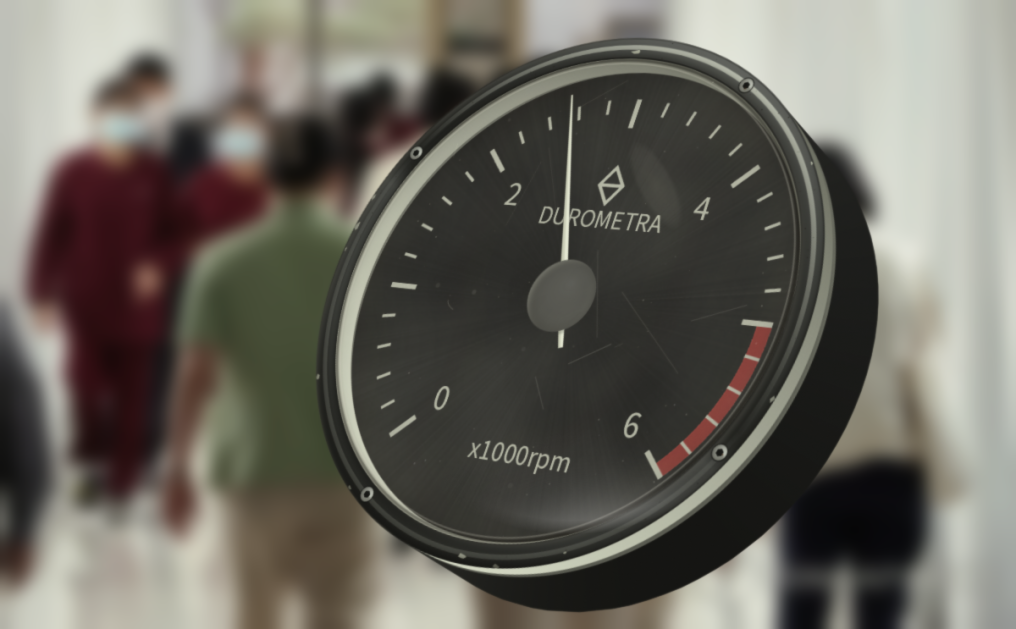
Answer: 2600 rpm
